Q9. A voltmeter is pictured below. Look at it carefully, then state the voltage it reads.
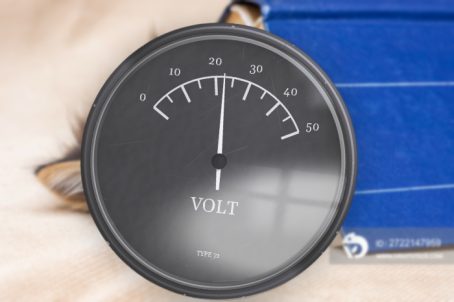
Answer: 22.5 V
